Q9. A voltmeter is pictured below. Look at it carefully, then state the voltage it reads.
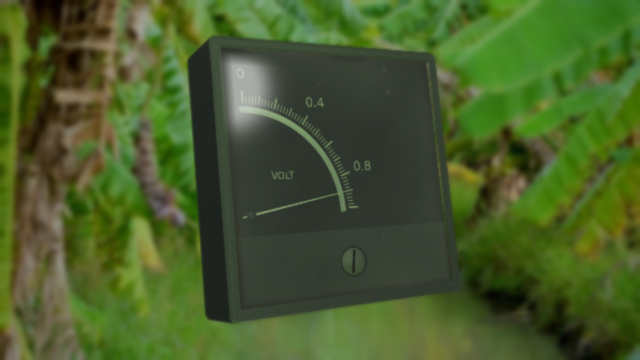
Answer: 0.9 V
